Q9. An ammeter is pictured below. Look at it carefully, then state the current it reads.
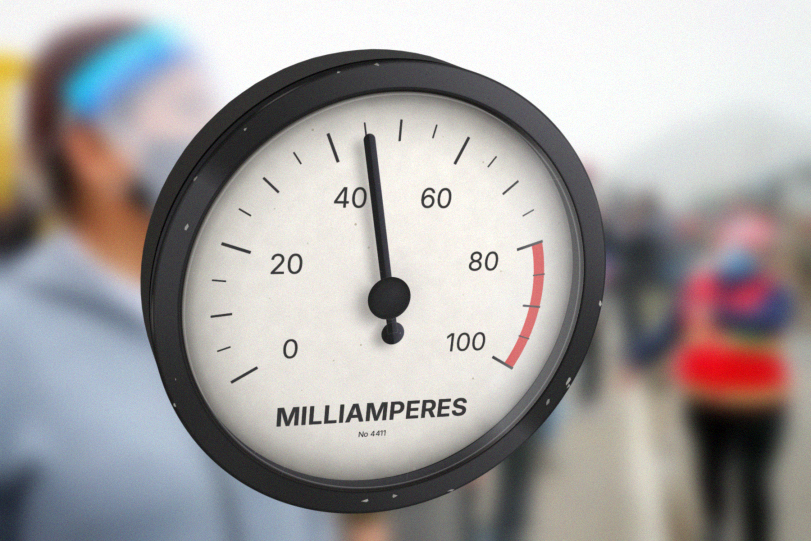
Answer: 45 mA
